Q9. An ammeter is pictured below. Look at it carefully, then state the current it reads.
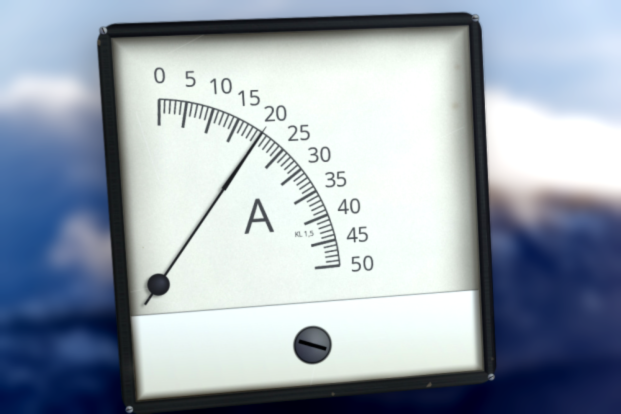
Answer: 20 A
